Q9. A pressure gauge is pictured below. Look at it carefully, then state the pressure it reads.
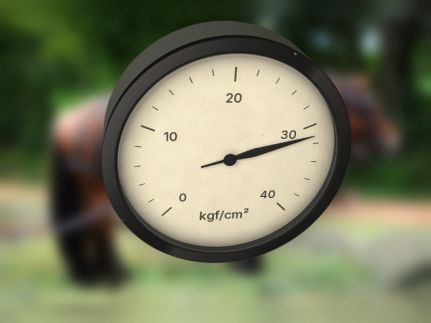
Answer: 31 kg/cm²
